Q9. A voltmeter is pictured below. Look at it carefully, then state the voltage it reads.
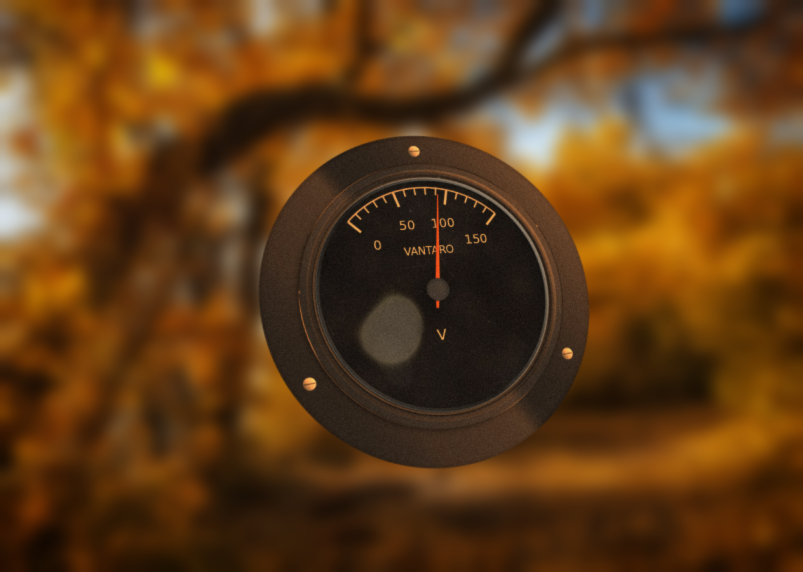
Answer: 90 V
